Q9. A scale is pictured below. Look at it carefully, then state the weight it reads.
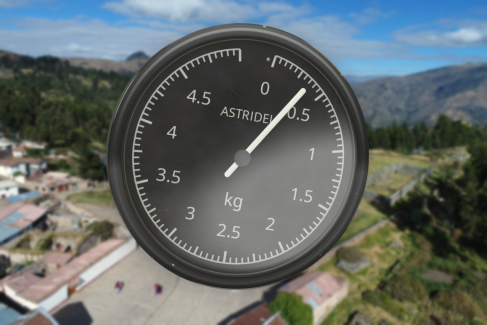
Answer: 0.35 kg
